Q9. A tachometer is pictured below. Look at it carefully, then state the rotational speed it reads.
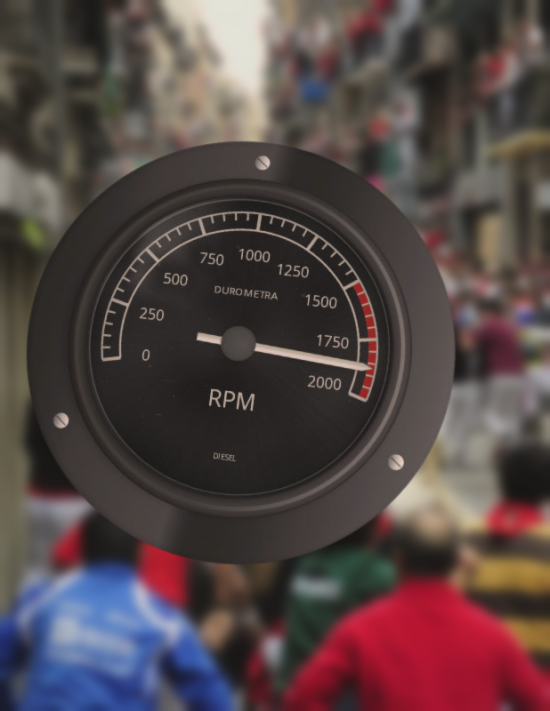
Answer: 1875 rpm
